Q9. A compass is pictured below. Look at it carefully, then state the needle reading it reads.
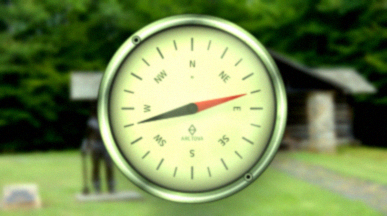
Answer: 75 °
